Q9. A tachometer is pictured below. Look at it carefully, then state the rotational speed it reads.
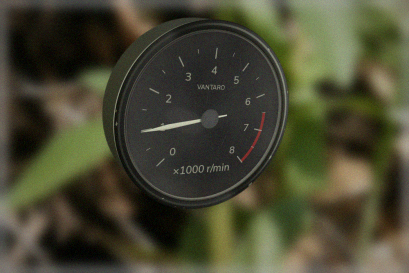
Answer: 1000 rpm
